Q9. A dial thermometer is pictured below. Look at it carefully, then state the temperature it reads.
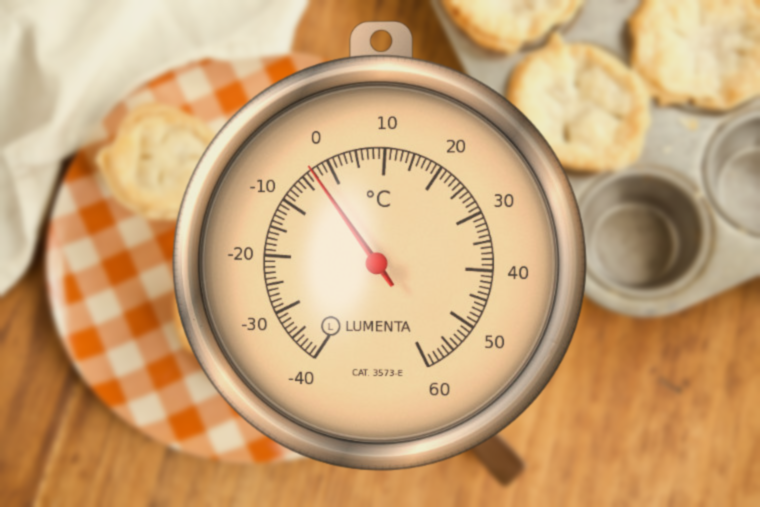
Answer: -3 °C
